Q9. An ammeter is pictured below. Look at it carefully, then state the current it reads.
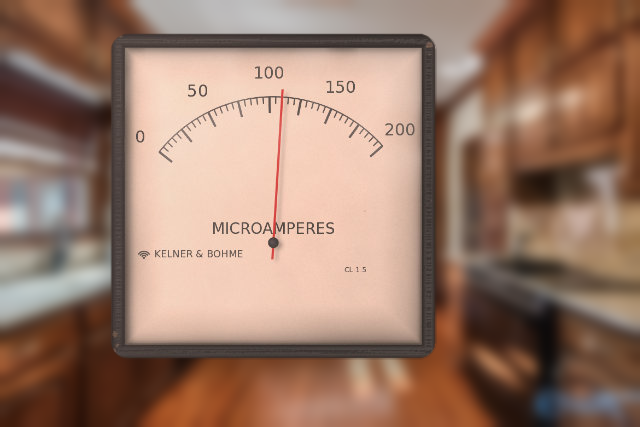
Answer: 110 µA
